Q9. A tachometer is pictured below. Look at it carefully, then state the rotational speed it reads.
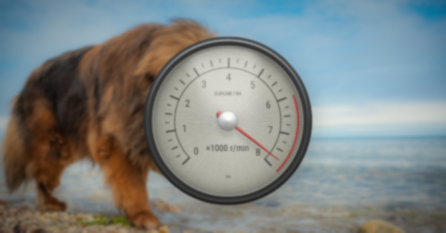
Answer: 7750 rpm
